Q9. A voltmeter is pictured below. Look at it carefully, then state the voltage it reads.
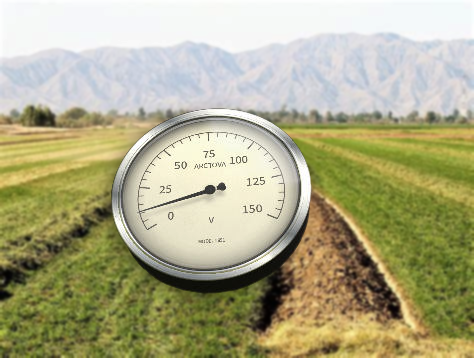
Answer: 10 V
